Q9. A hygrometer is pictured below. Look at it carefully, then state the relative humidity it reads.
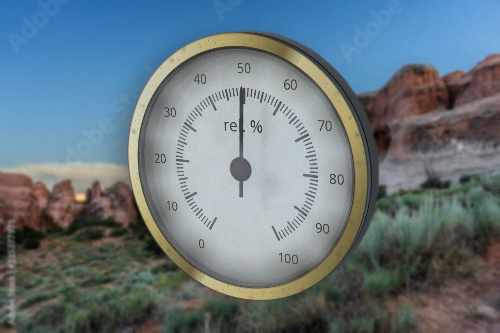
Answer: 50 %
